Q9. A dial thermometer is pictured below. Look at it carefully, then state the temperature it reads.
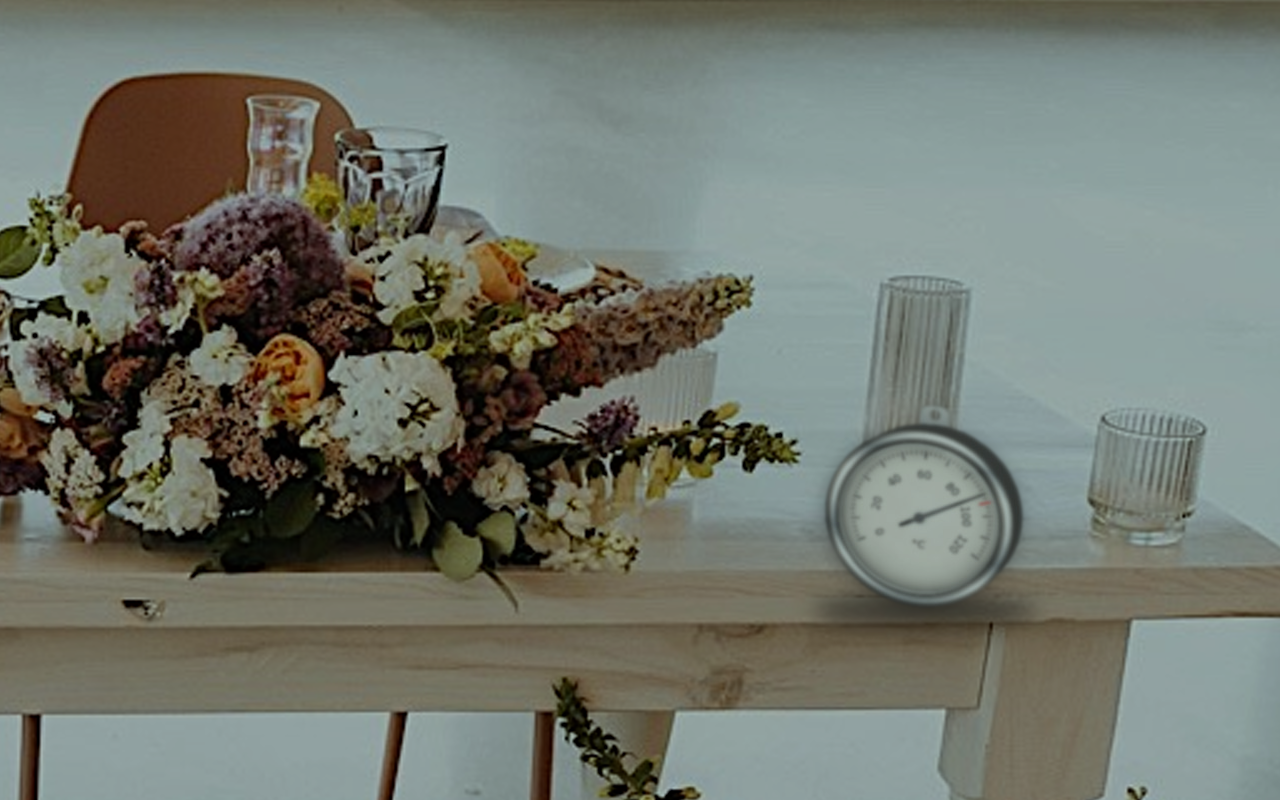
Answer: 90 °C
